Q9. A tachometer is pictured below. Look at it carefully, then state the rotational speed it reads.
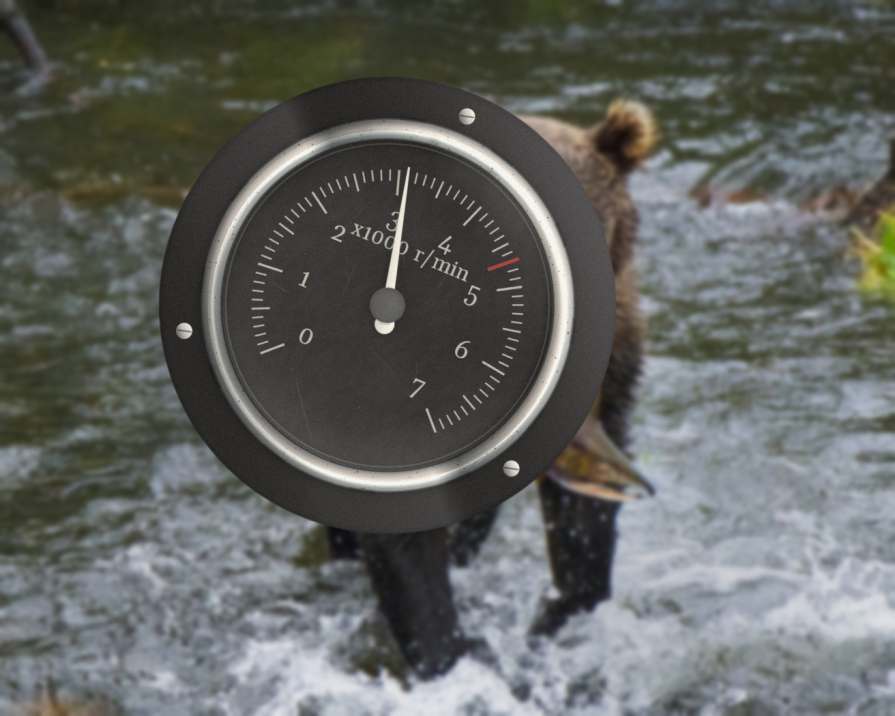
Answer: 3100 rpm
